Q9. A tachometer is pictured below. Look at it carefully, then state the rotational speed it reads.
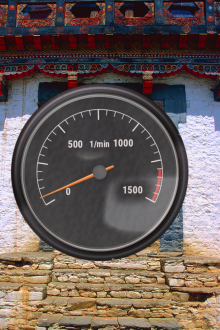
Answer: 50 rpm
